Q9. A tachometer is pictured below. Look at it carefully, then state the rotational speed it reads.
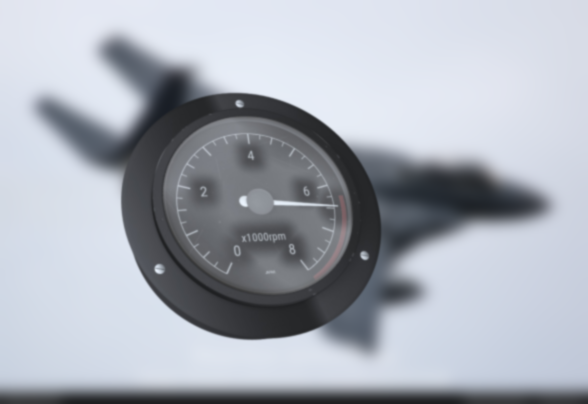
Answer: 6500 rpm
